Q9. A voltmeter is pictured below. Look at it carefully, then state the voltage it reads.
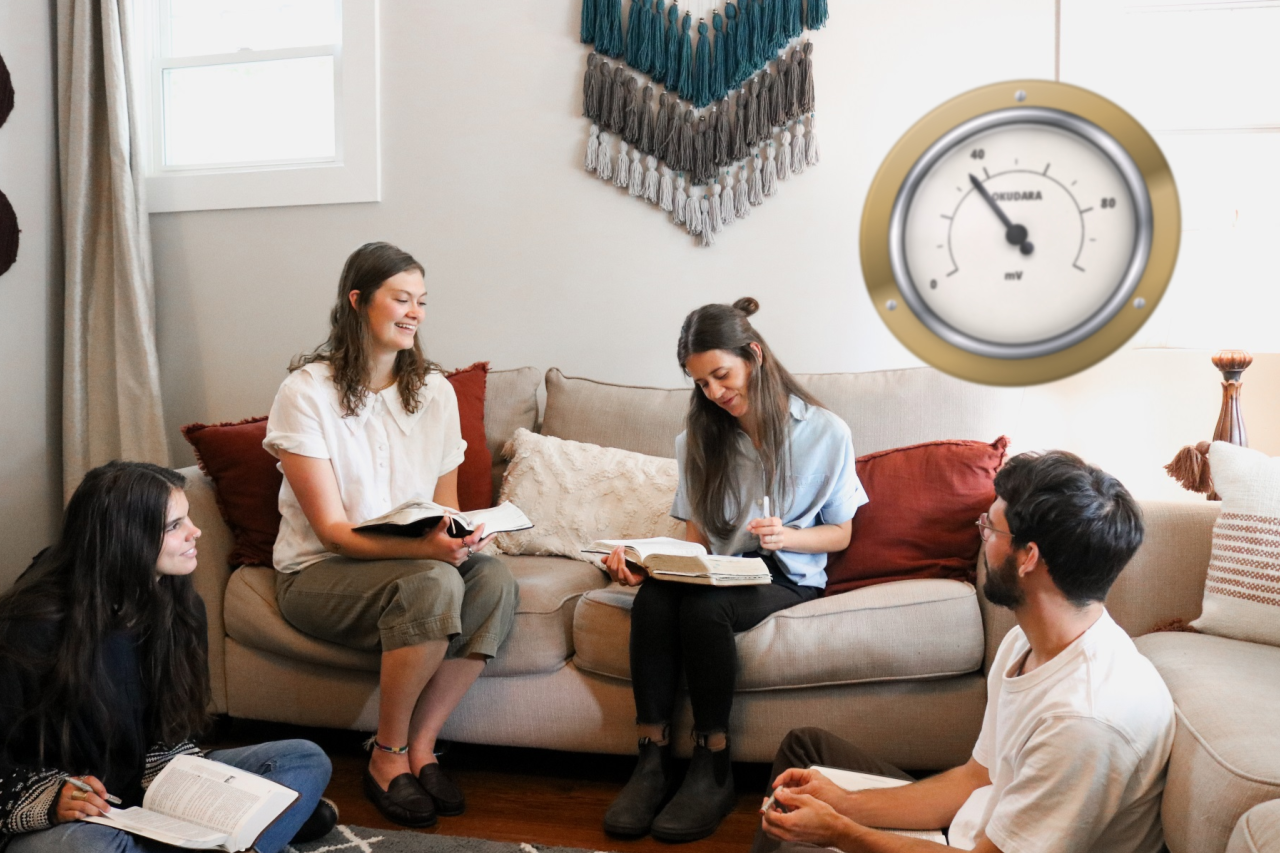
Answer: 35 mV
